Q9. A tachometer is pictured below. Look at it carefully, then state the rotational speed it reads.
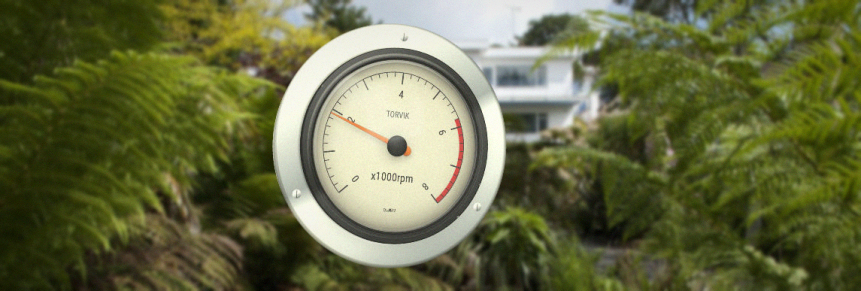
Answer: 1900 rpm
